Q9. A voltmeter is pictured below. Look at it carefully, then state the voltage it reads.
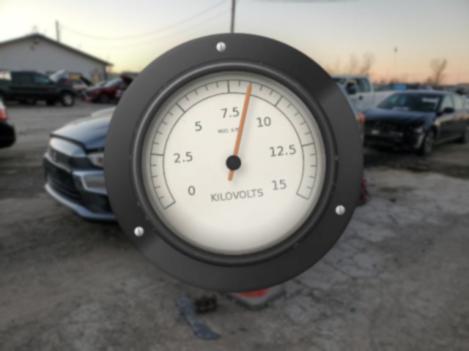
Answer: 8.5 kV
